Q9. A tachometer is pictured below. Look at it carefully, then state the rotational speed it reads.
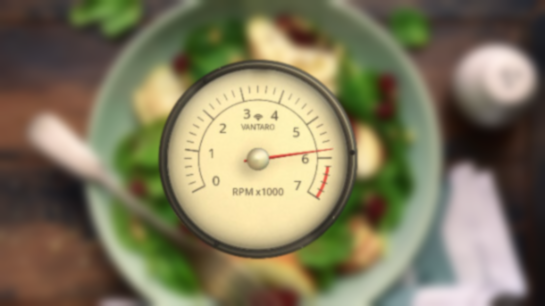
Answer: 5800 rpm
